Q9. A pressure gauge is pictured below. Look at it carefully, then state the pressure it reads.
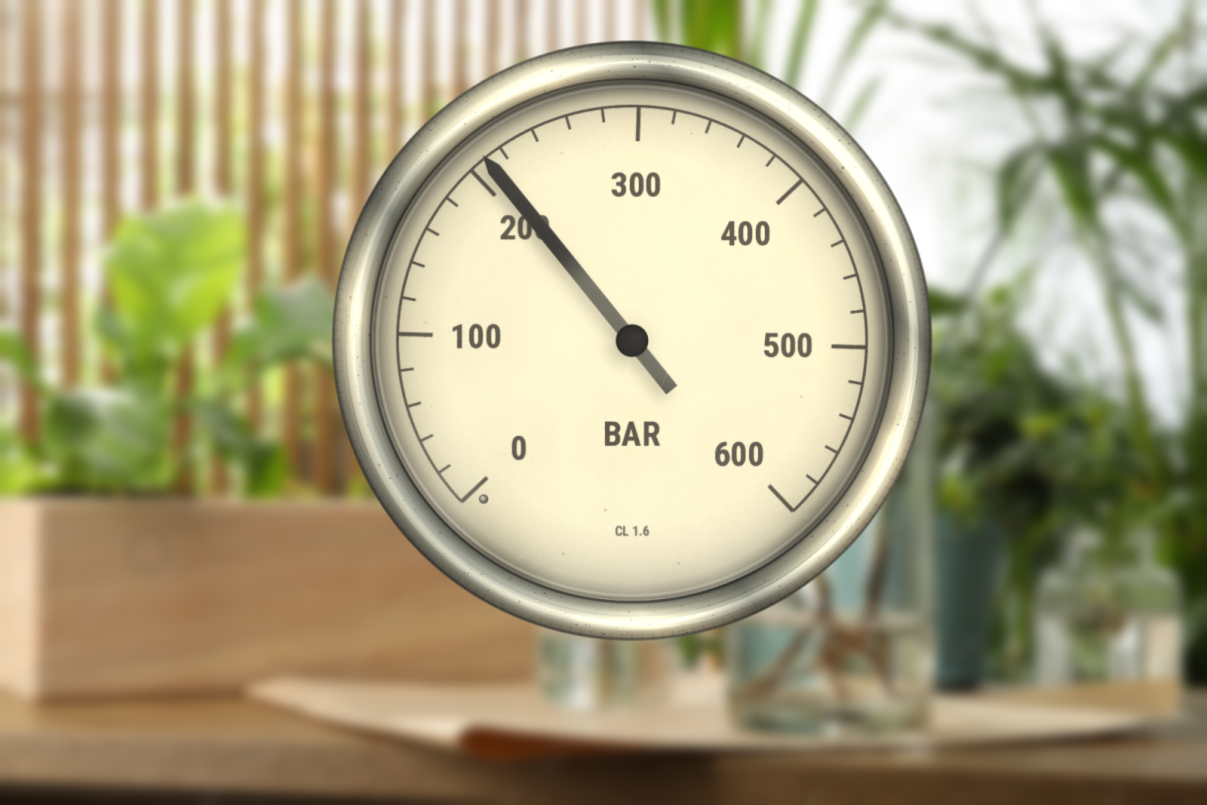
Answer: 210 bar
